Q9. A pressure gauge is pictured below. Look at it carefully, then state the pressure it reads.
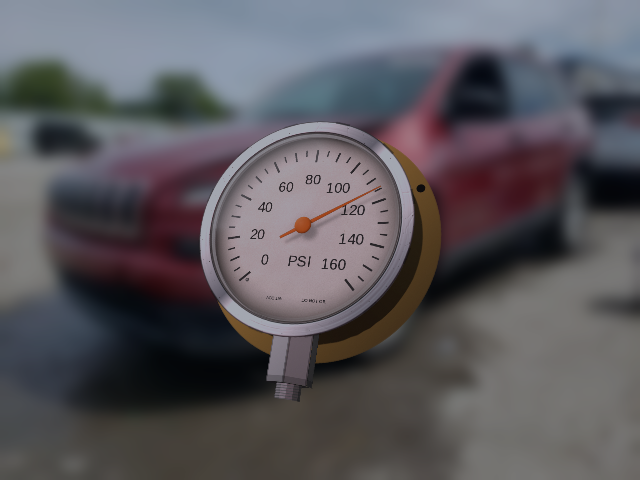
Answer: 115 psi
